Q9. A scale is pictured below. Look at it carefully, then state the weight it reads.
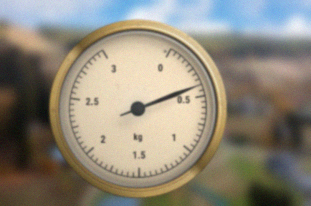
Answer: 0.4 kg
